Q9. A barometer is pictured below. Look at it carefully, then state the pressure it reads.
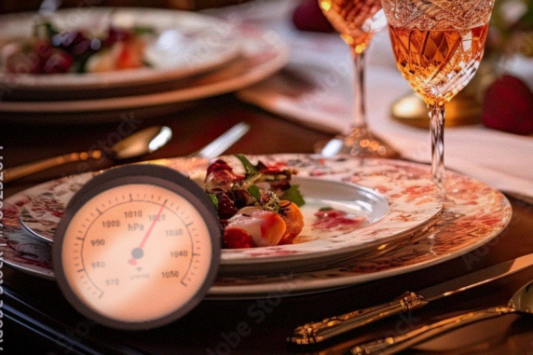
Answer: 1020 hPa
